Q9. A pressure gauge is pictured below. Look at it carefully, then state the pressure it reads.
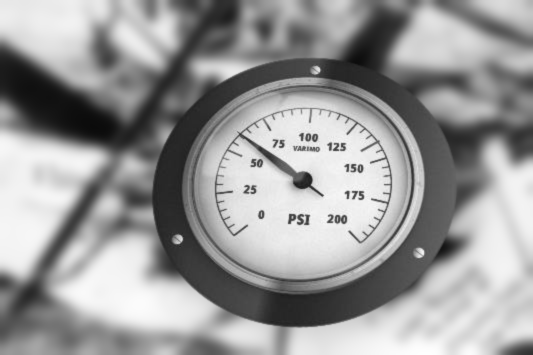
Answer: 60 psi
